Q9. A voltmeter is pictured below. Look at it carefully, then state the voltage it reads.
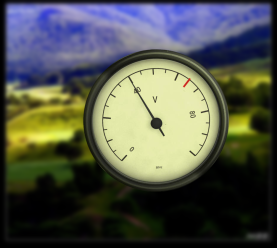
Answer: 40 V
